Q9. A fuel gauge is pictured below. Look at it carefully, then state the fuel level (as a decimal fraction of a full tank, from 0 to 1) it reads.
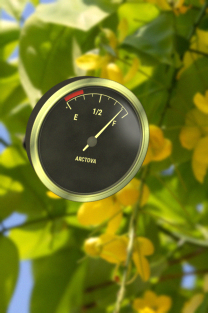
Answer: 0.875
